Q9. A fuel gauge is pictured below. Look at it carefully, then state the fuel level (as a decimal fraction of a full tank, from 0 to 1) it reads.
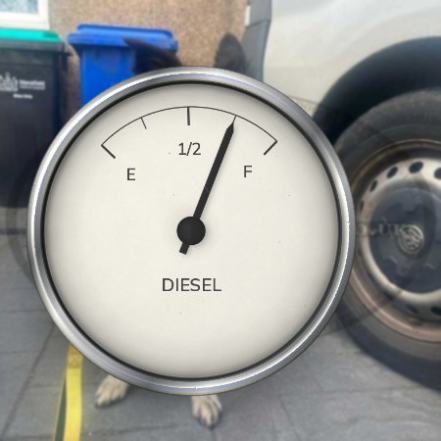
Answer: 0.75
